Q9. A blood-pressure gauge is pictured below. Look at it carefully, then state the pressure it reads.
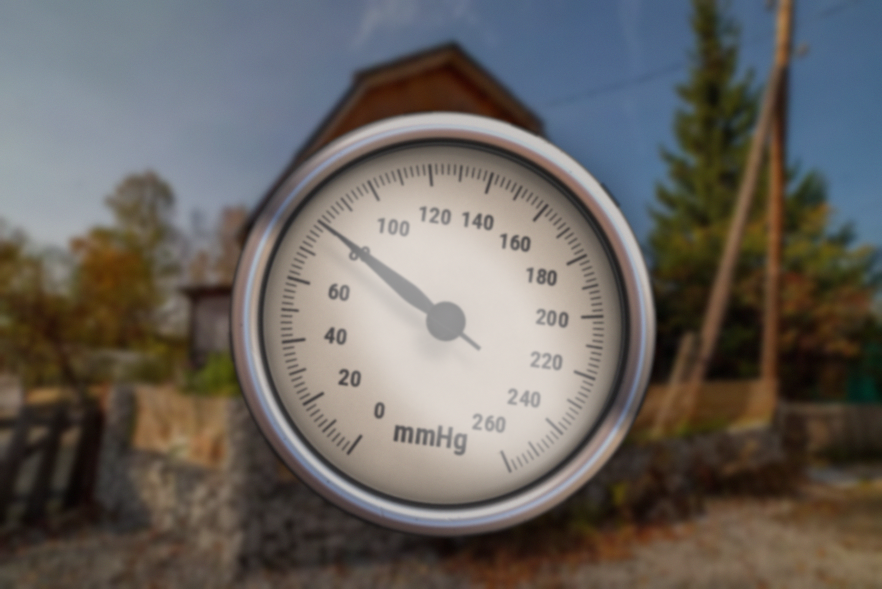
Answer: 80 mmHg
